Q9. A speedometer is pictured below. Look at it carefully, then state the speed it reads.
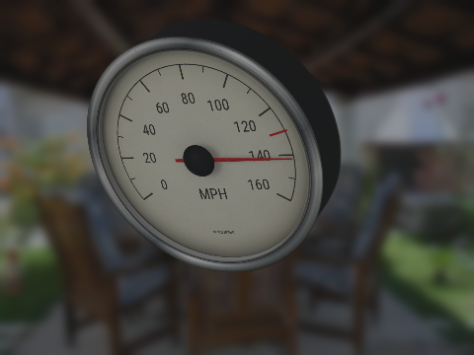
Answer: 140 mph
